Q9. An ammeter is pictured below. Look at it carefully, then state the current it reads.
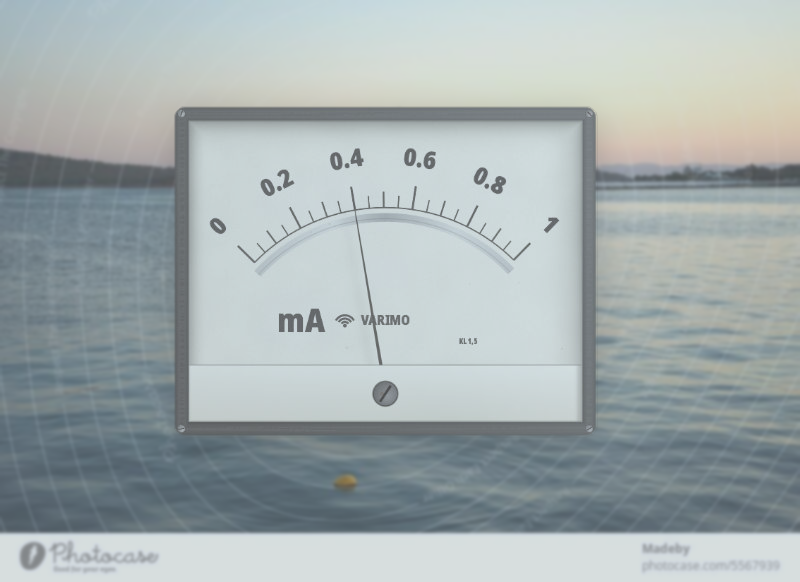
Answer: 0.4 mA
